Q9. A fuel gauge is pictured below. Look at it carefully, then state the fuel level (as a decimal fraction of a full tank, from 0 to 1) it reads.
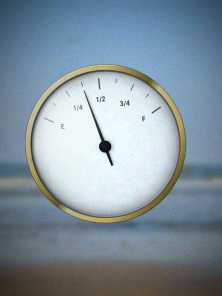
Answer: 0.375
